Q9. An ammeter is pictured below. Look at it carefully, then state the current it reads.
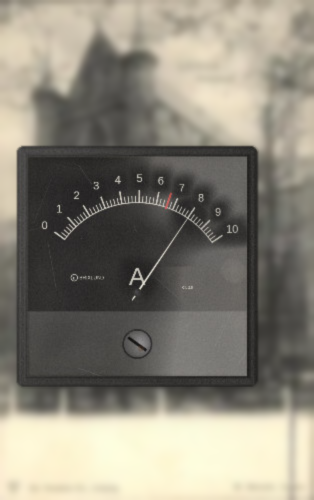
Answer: 8 A
